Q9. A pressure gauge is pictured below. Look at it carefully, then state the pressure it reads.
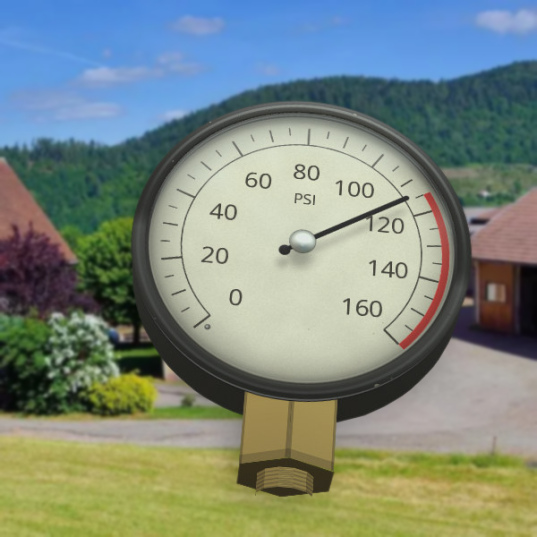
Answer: 115 psi
